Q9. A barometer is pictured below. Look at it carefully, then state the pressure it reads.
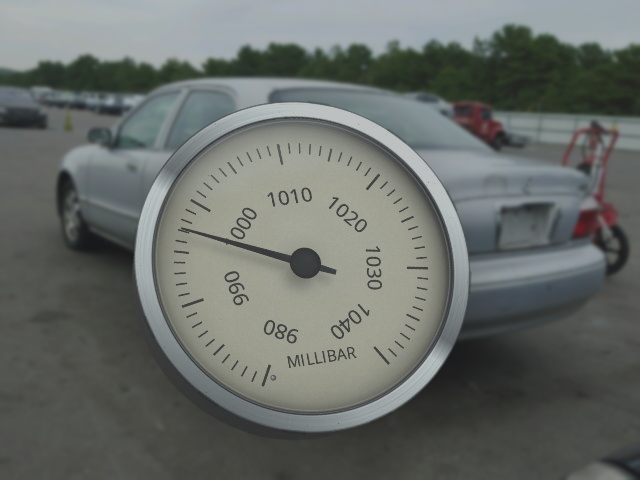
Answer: 997 mbar
